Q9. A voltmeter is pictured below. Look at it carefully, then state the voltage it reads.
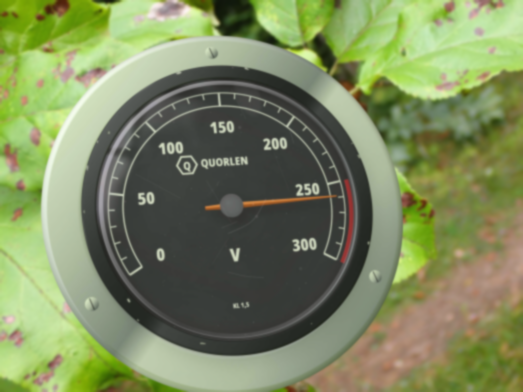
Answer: 260 V
